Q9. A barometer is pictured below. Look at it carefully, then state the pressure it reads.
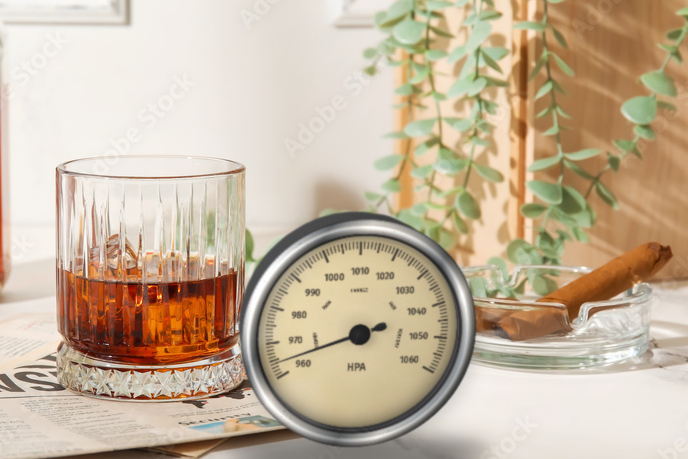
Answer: 965 hPa
